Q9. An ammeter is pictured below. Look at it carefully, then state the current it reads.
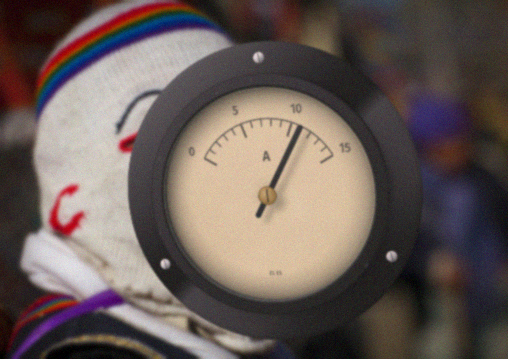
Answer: 11 A
